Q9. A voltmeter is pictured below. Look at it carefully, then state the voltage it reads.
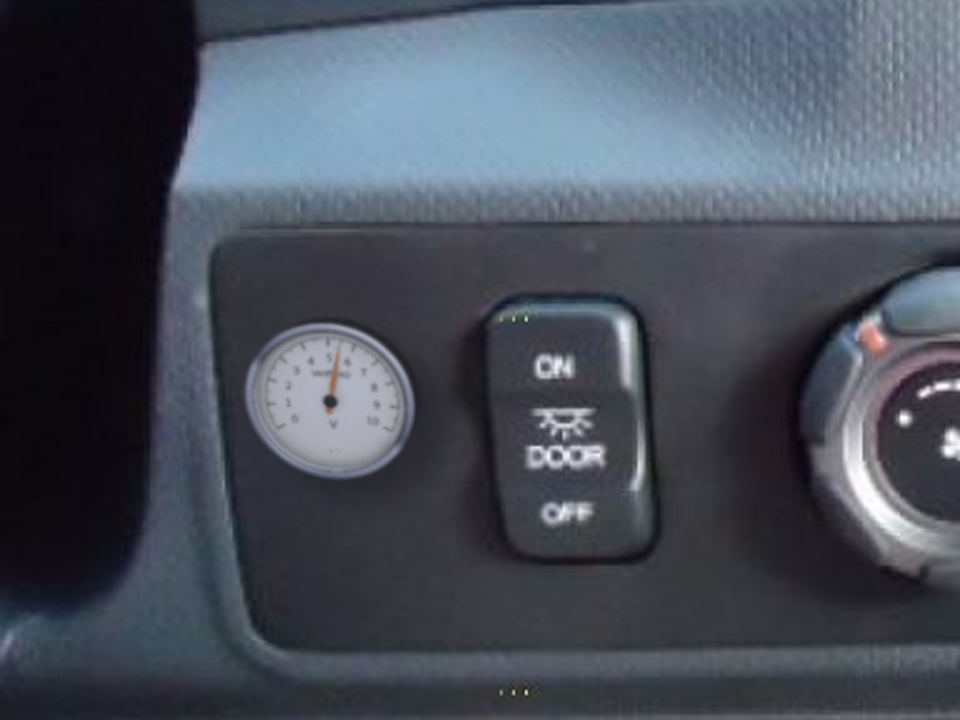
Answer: 5.5 V
